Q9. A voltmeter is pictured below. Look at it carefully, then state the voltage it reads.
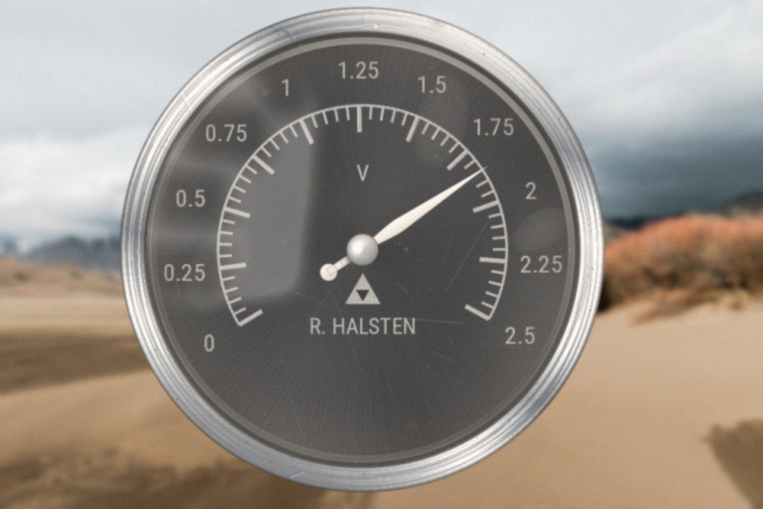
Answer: 1.85 V
